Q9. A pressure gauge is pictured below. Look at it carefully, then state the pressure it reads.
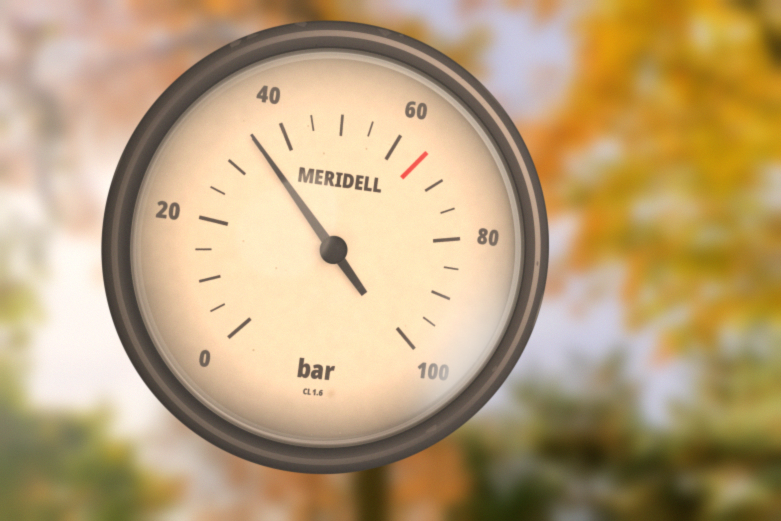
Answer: 35 bar
